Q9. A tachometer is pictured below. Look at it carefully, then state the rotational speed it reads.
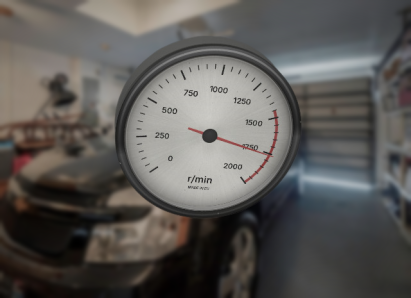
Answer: 1750 rpm
